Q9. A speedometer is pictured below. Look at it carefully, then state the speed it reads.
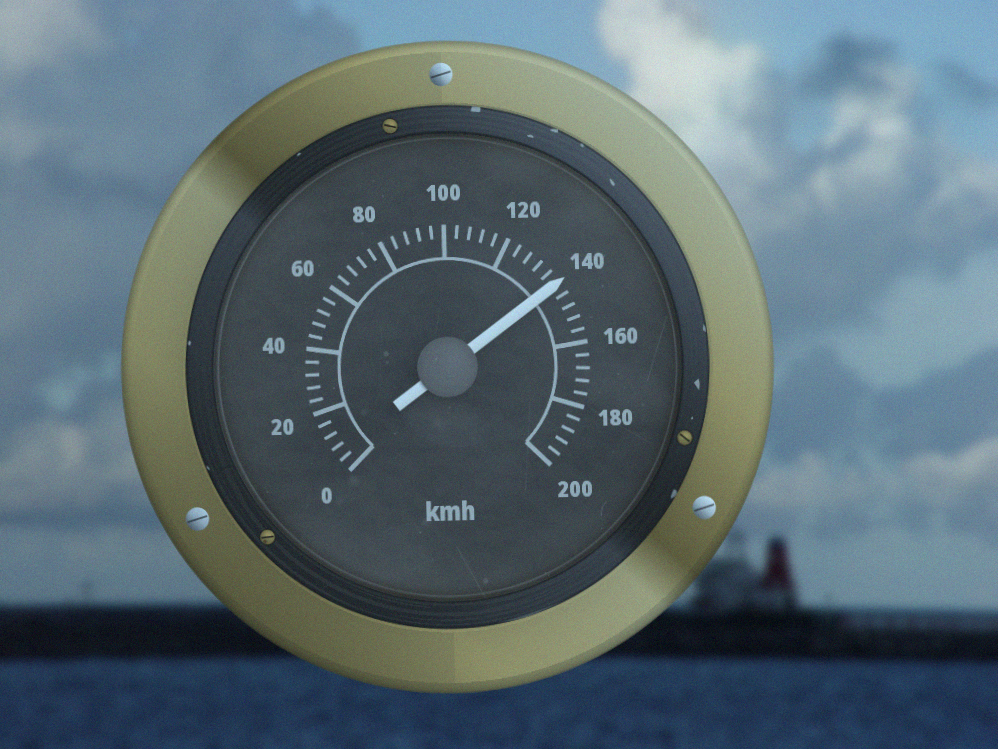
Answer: 140 km/h
